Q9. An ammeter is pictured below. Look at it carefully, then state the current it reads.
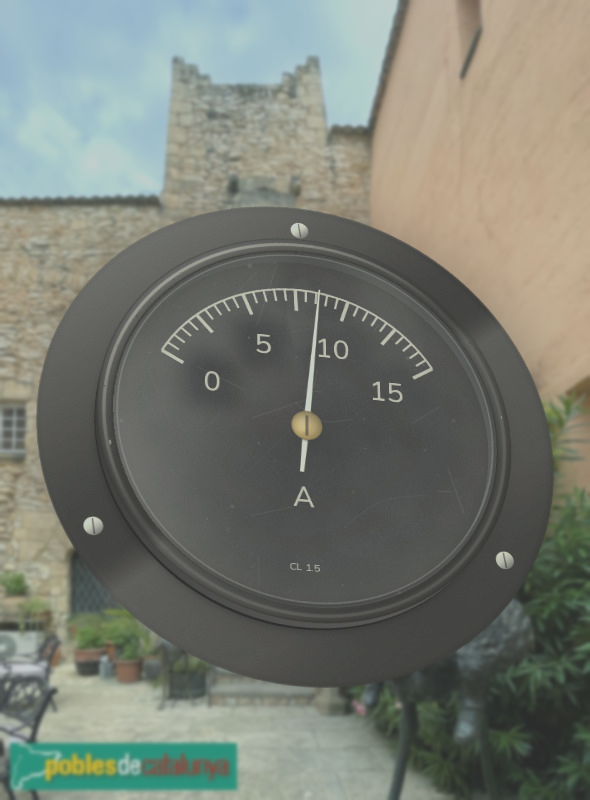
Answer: 8.5 A
